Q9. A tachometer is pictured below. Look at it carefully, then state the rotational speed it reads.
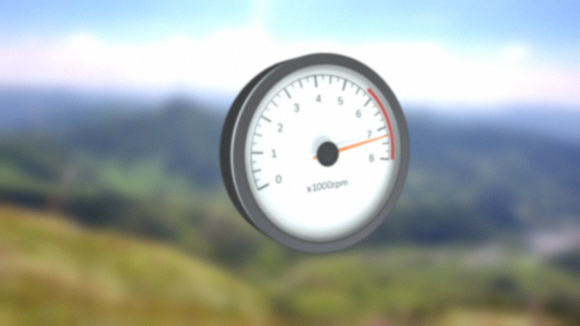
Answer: 7250 rpm
